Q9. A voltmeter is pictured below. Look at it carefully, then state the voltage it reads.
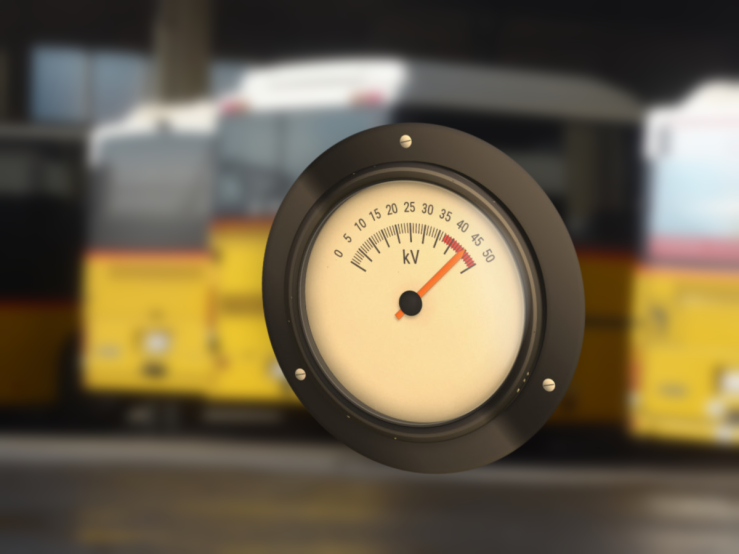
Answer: 45 kV
